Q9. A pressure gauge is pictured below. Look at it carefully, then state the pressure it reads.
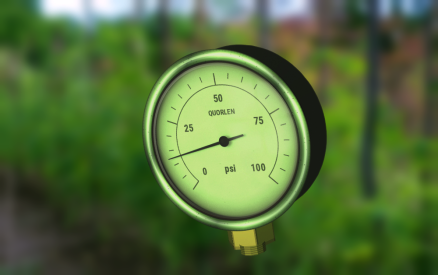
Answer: 12.5 psi
